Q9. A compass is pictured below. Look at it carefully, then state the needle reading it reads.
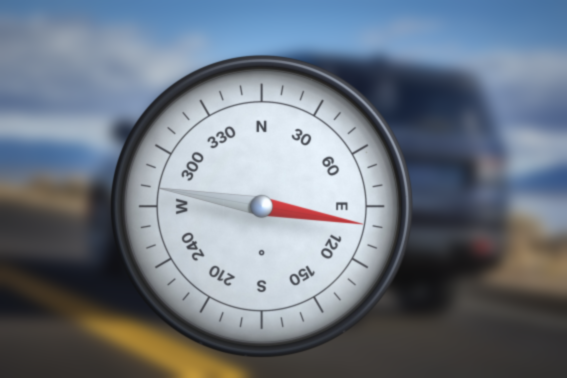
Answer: 100 °
